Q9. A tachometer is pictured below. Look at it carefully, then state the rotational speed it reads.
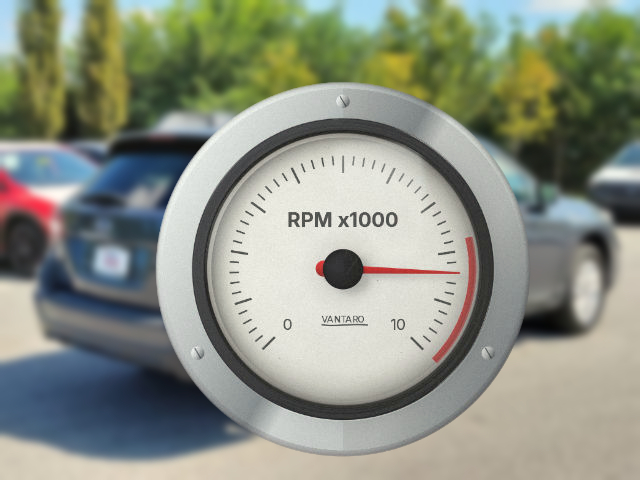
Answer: 8400 rpm
